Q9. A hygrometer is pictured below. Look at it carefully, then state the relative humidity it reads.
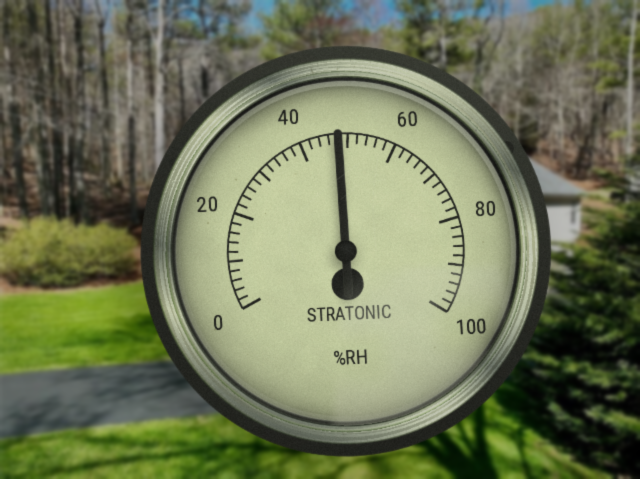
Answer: 48 %
